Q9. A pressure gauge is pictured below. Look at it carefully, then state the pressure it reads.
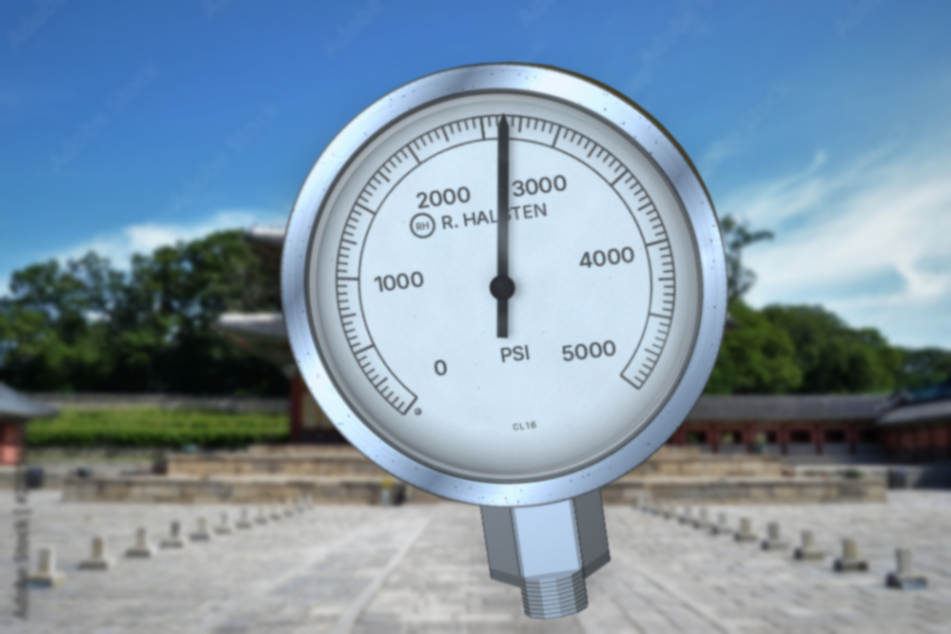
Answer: 2650 psi
